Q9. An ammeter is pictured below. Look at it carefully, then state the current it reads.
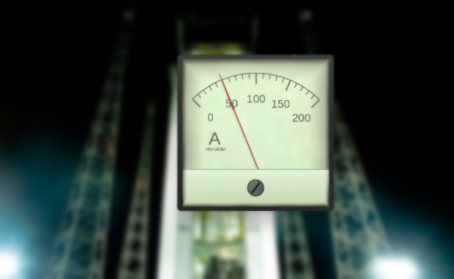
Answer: 50 A
